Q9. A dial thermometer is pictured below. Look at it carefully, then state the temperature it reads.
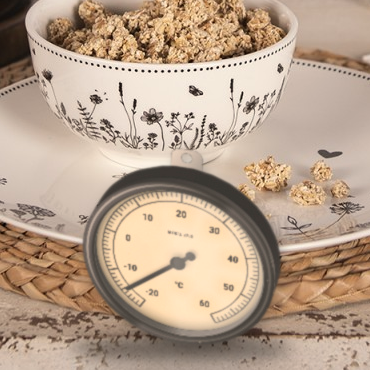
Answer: -15 °C
